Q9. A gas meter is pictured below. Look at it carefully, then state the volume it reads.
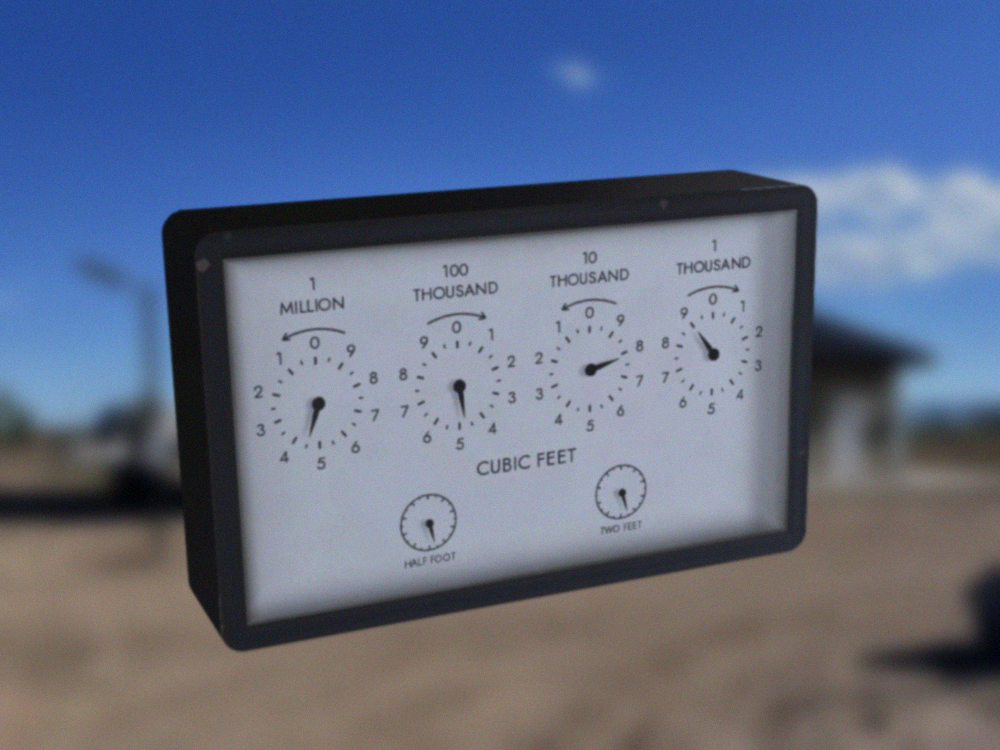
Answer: 447900 ft³
